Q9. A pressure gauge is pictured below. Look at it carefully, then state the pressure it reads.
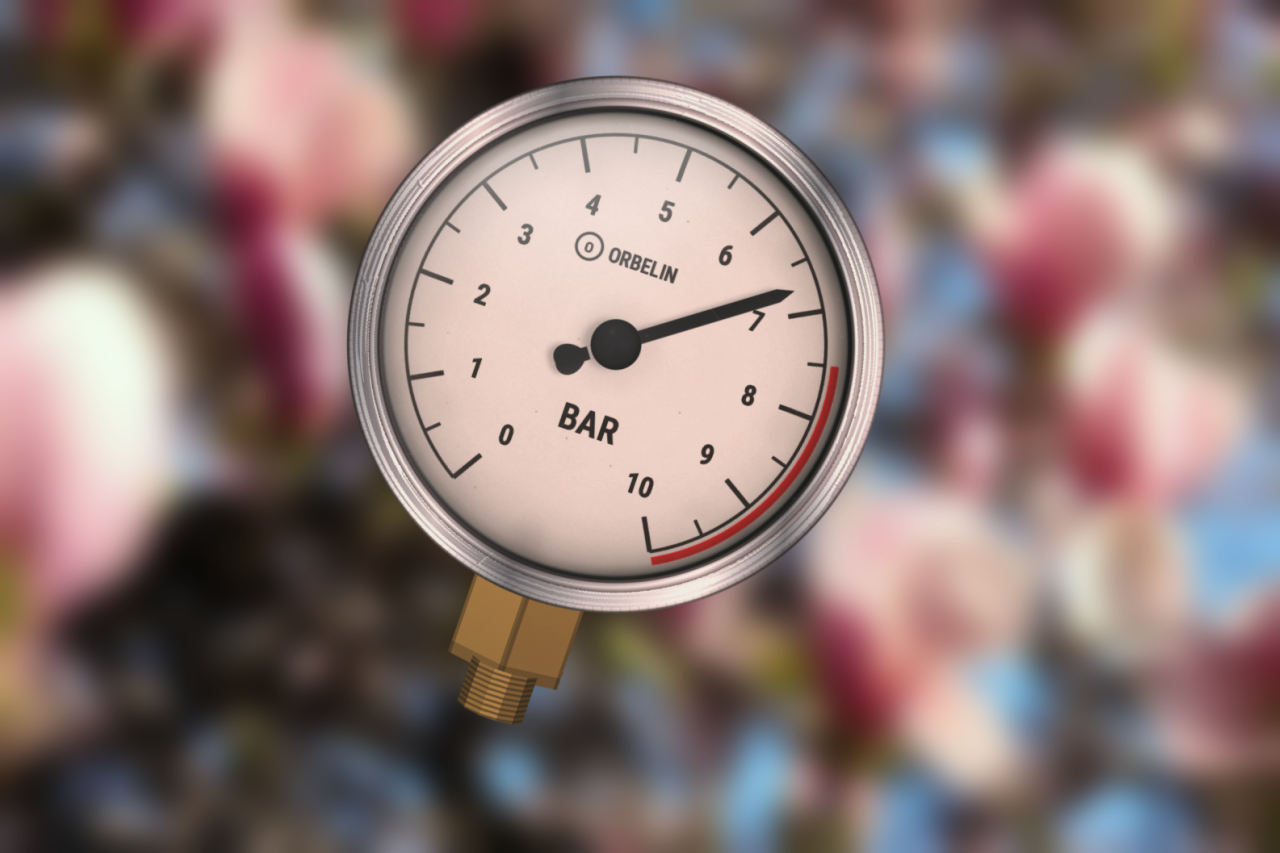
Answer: 6.75 bar
